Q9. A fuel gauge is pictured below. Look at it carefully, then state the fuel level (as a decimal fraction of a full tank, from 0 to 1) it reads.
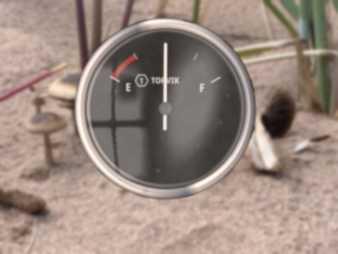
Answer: 0.5
